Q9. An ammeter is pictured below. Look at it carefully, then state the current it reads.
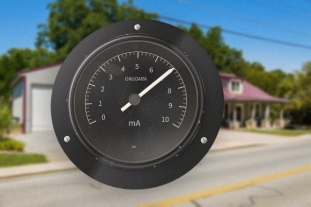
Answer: 7 mA
